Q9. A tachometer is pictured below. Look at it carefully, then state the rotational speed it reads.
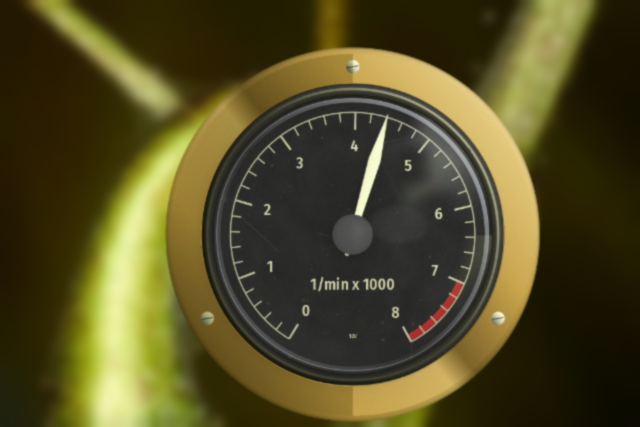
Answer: 4400 rpm
